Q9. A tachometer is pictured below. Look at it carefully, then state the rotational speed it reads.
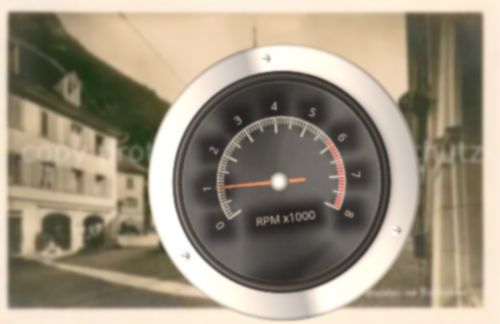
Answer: 1000 rpm
